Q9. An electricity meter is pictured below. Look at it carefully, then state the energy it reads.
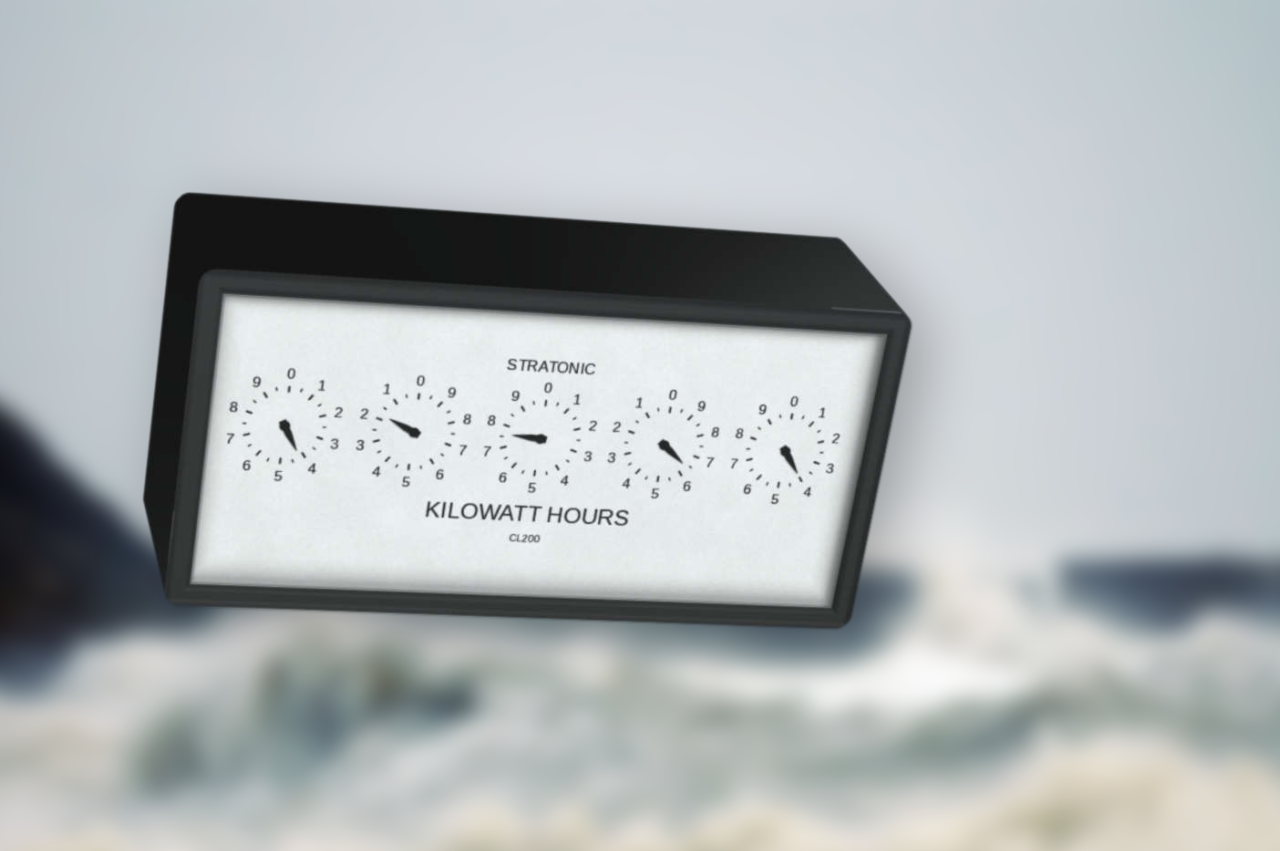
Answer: 41764 kWh
